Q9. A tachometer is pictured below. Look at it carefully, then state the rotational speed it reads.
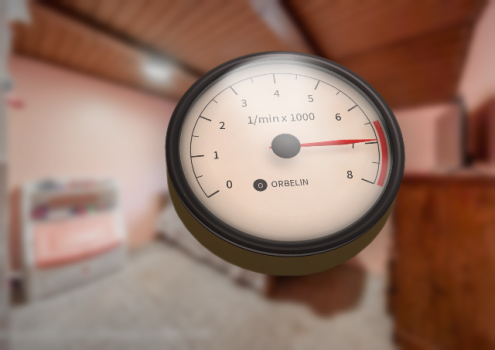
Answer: 7000 rpm
